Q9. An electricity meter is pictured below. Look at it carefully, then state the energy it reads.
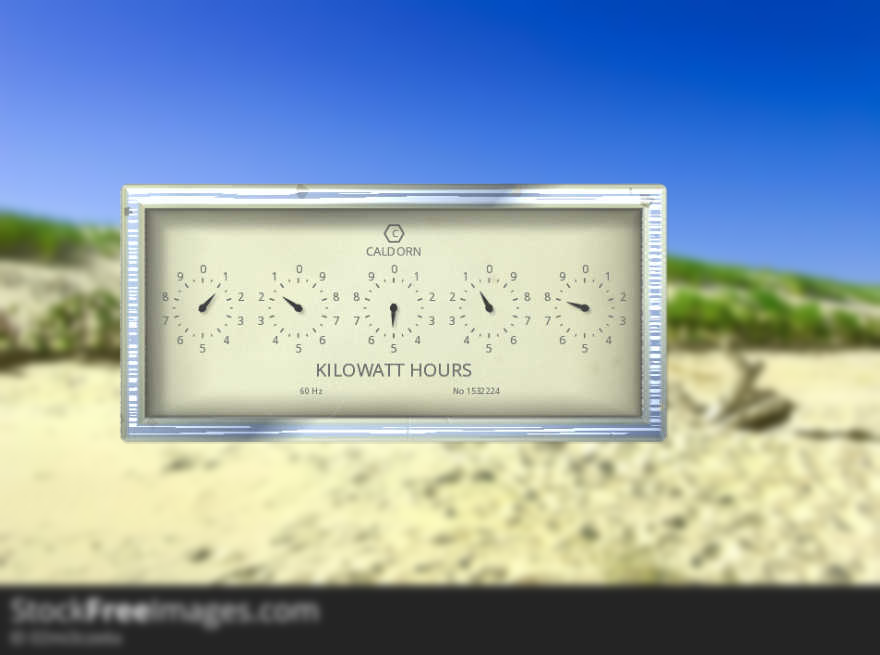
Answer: 11508 kWh
